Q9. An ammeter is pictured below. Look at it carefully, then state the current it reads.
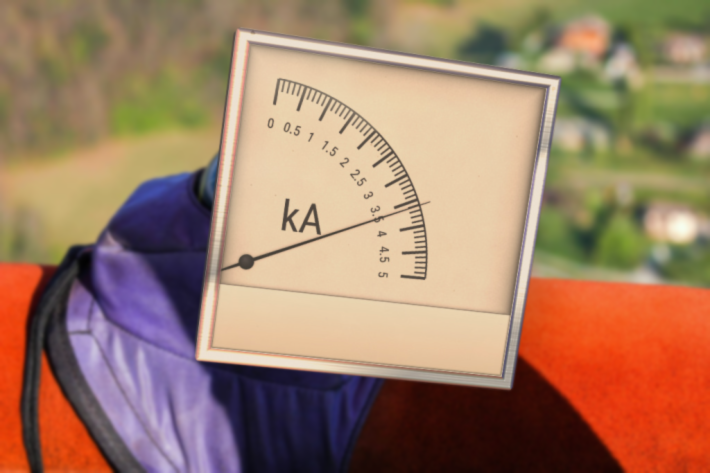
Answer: 3.6 kA
